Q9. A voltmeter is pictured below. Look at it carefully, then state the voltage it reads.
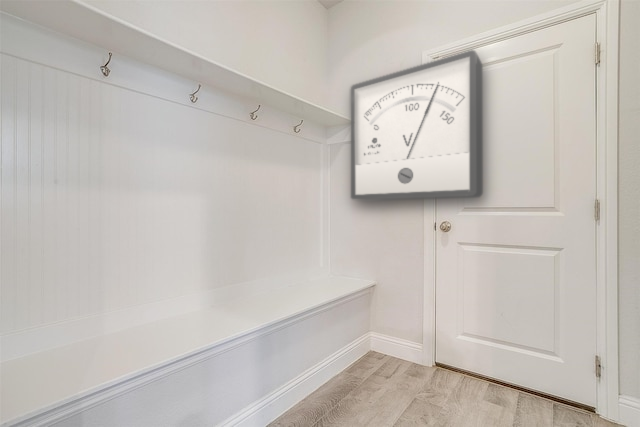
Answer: 125 V
